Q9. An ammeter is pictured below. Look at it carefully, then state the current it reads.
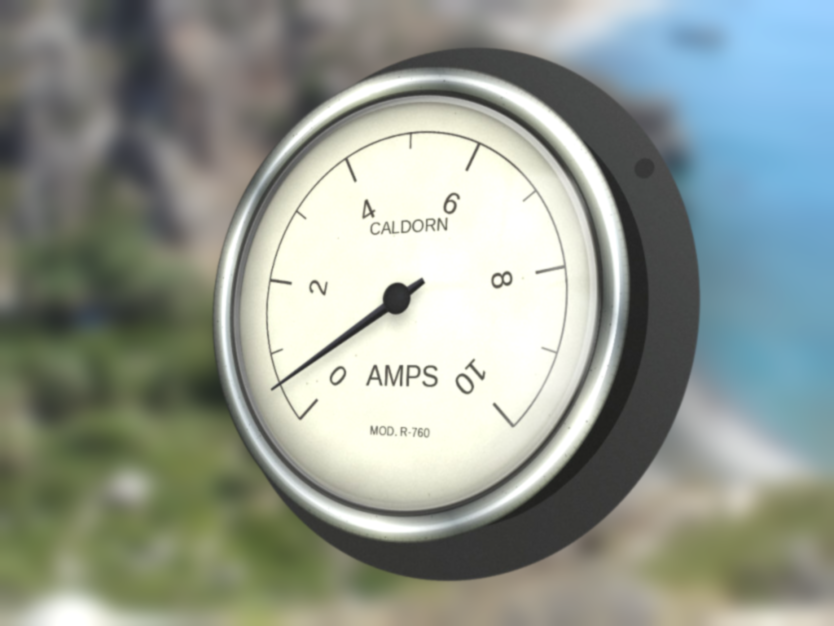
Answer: 0.5 A
